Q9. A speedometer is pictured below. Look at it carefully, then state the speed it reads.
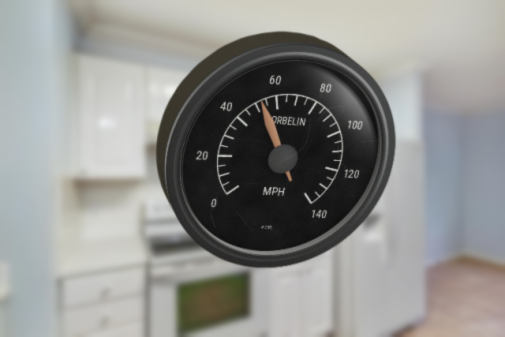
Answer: 52.5 mph
